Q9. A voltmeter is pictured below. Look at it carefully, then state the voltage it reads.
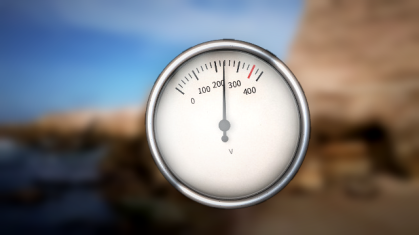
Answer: 240 V
